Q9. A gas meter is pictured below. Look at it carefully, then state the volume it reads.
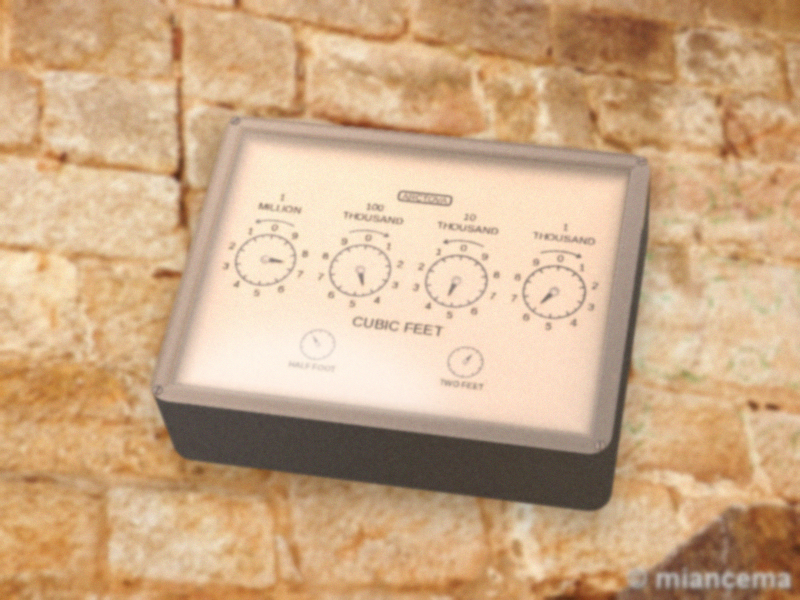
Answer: 744600 ft³
